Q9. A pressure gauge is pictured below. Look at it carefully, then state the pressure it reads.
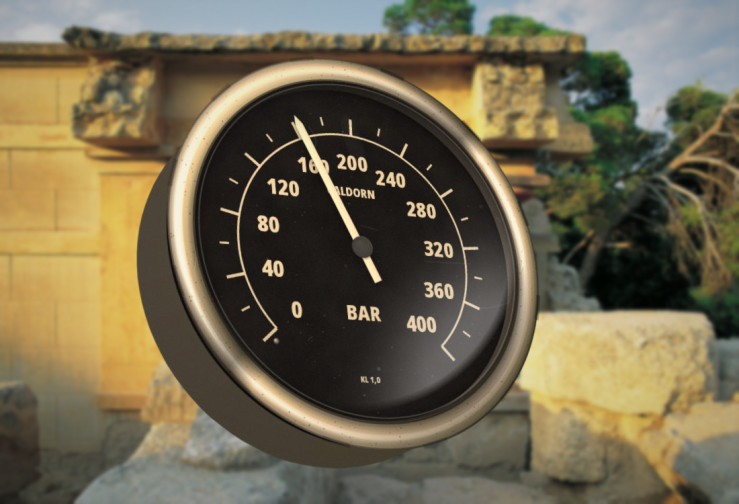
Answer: 160 bar
